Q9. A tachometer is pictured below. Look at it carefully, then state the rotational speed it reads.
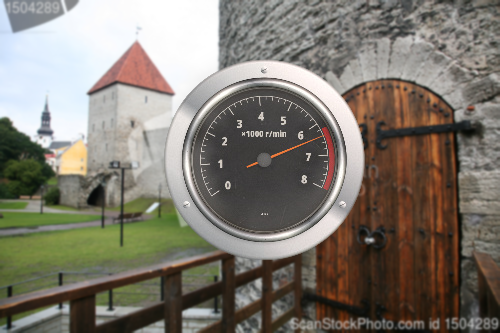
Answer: 6400 rpm
